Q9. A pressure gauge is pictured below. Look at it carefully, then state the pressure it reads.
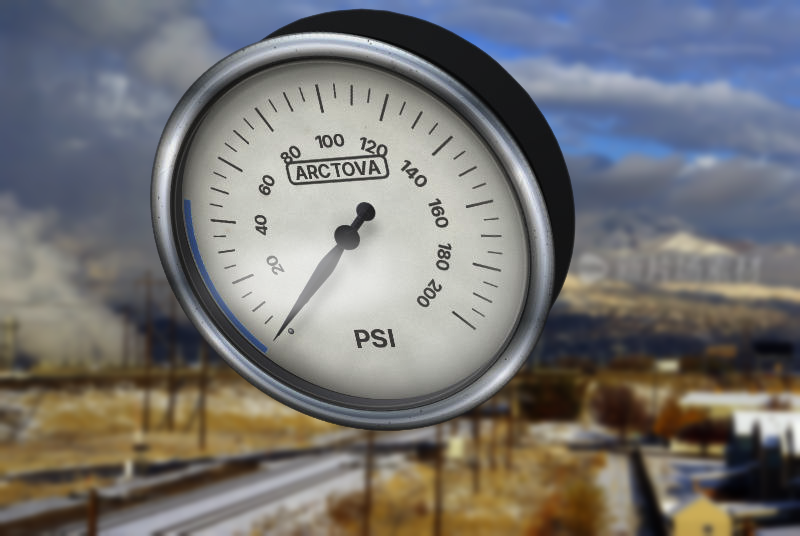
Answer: 0 psi
